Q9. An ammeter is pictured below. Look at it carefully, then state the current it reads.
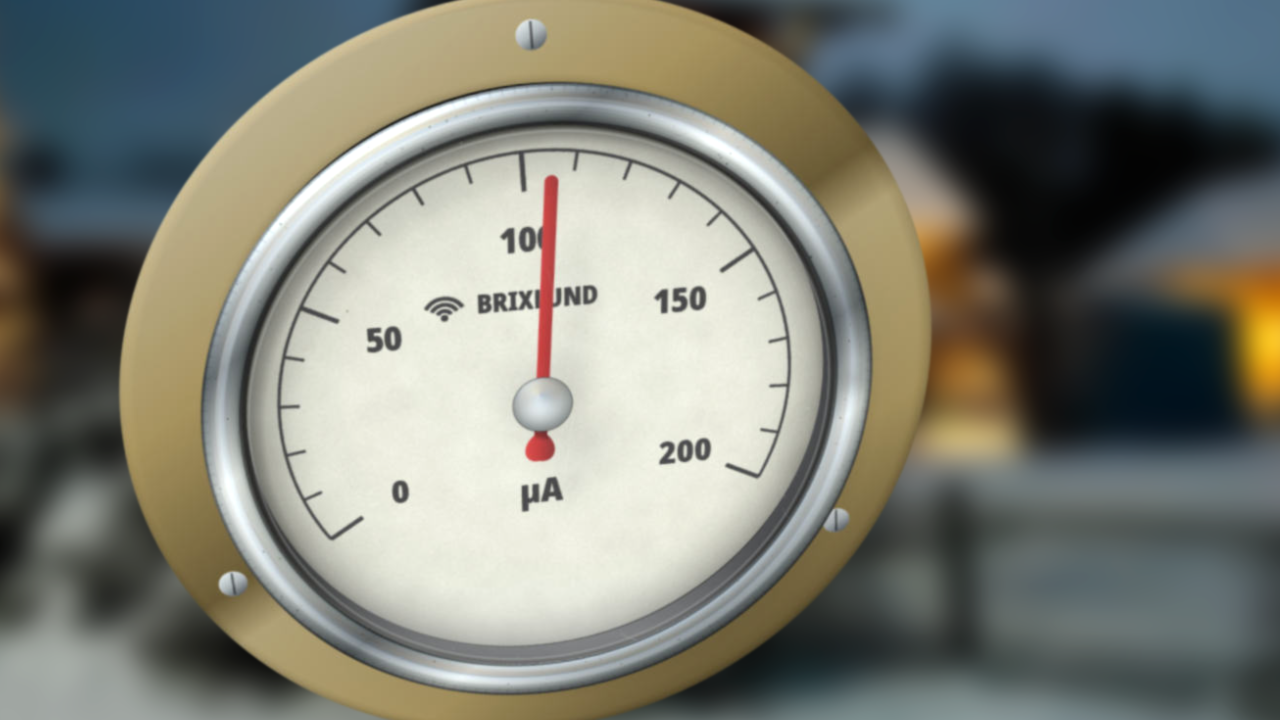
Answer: 105 µA
